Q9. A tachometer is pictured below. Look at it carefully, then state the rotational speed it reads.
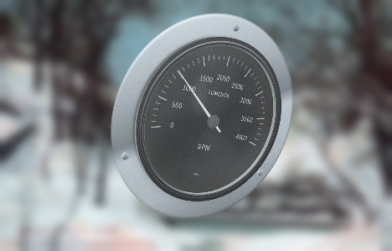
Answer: 1000 rpm
